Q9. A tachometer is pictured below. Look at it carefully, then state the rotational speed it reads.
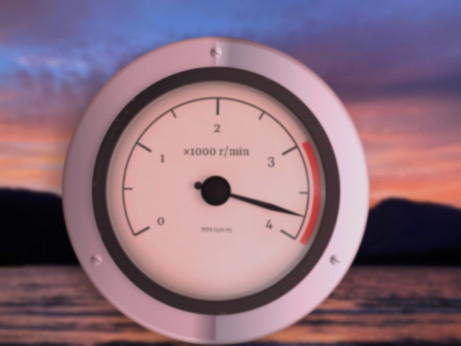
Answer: 3750 rpm
